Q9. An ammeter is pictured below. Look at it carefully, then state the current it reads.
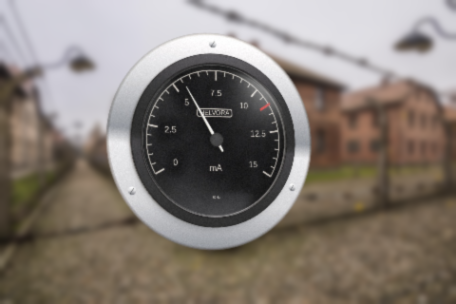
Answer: 5.5 mA
